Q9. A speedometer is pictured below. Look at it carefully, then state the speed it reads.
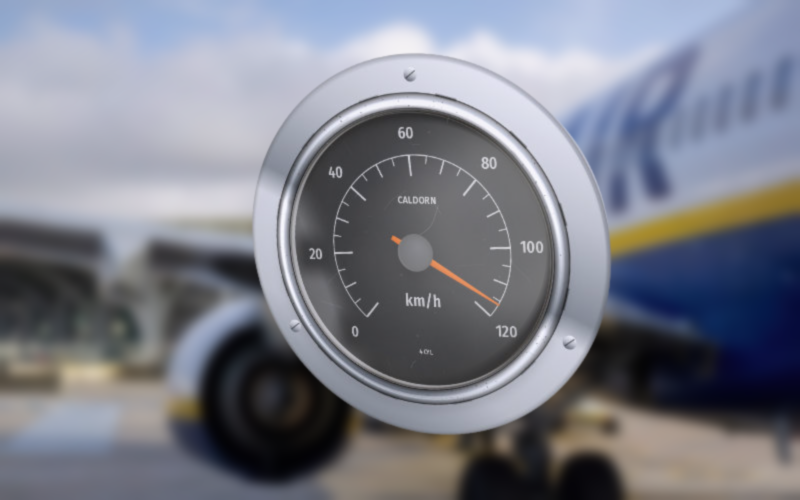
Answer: 115 km/h
